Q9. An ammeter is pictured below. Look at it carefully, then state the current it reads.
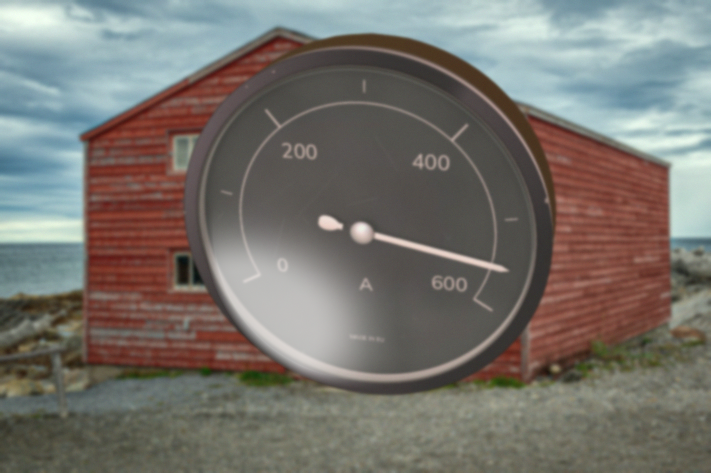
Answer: 550 A
